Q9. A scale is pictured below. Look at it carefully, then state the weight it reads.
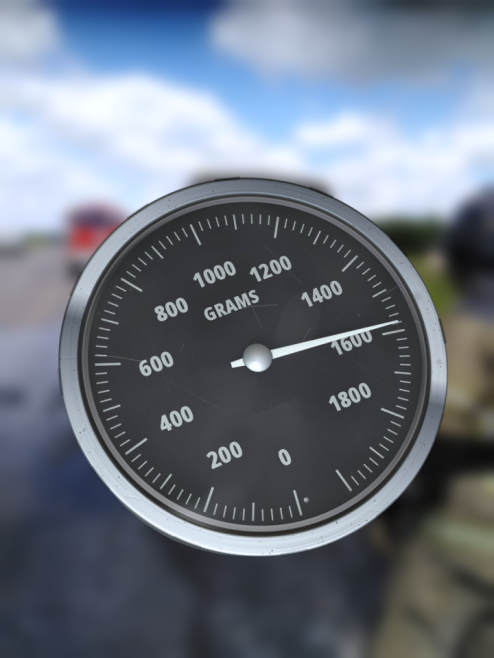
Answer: 1580 g
